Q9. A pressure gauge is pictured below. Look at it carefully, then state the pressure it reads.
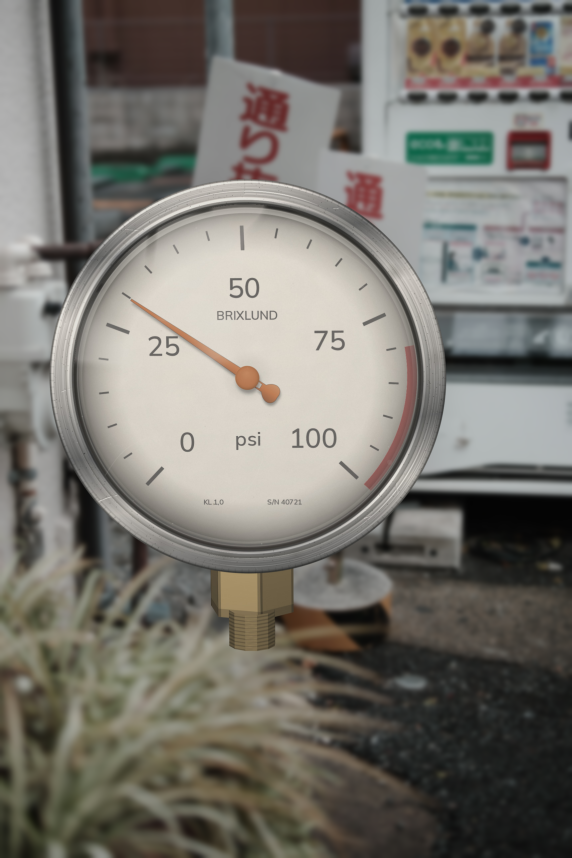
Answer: 30 psi
